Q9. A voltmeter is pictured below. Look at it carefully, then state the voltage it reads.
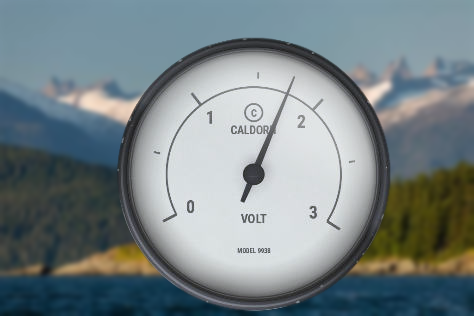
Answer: 1.75 V
